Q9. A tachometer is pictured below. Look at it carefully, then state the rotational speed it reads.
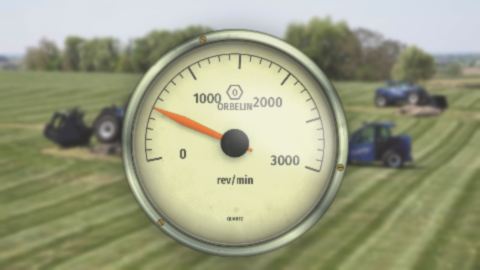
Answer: 500 rpm
